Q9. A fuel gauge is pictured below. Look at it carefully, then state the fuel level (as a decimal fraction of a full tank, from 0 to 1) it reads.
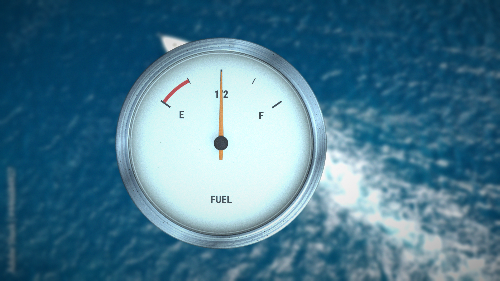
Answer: 0.5
